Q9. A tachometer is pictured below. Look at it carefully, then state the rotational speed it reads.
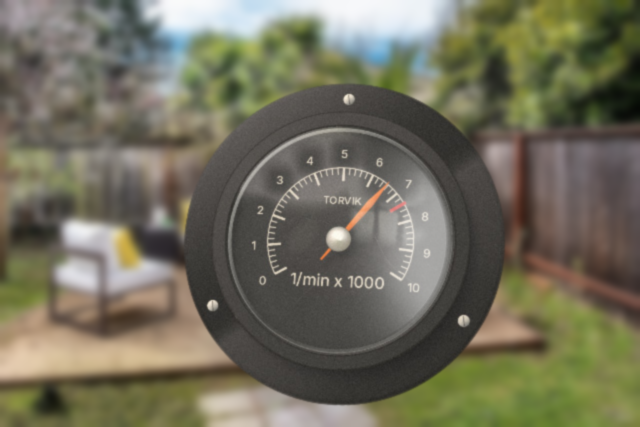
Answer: 6600 rpm
